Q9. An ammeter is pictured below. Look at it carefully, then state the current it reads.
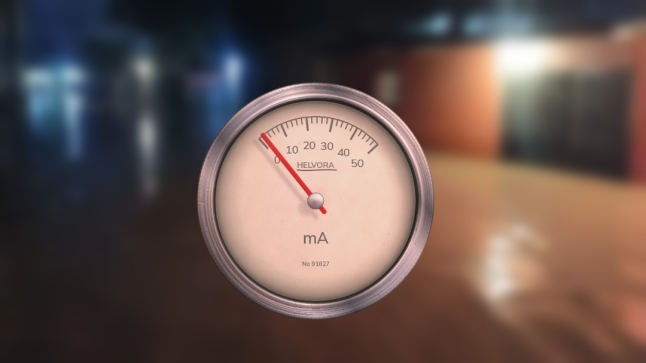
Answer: 2 mA
